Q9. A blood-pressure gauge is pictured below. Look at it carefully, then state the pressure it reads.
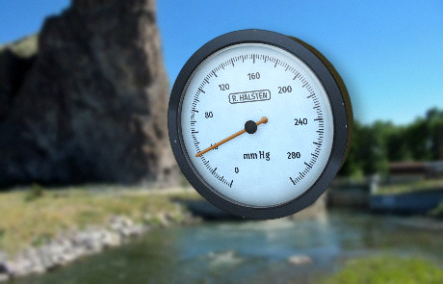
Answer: 40 mmHg
